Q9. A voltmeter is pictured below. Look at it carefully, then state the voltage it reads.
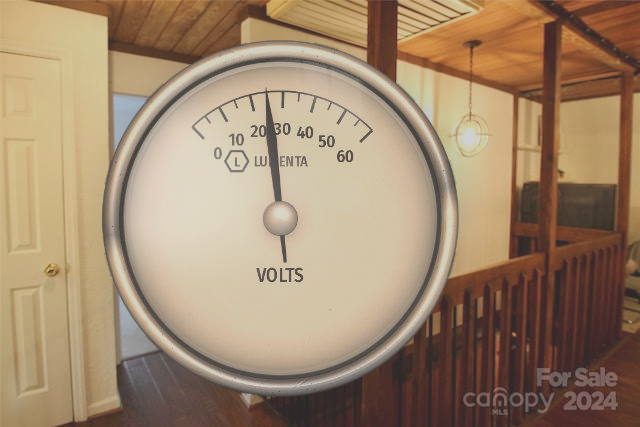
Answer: 25 V
